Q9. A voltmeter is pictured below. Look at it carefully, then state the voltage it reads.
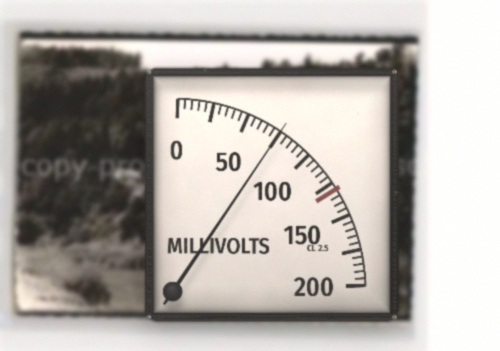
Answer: 75 mV
